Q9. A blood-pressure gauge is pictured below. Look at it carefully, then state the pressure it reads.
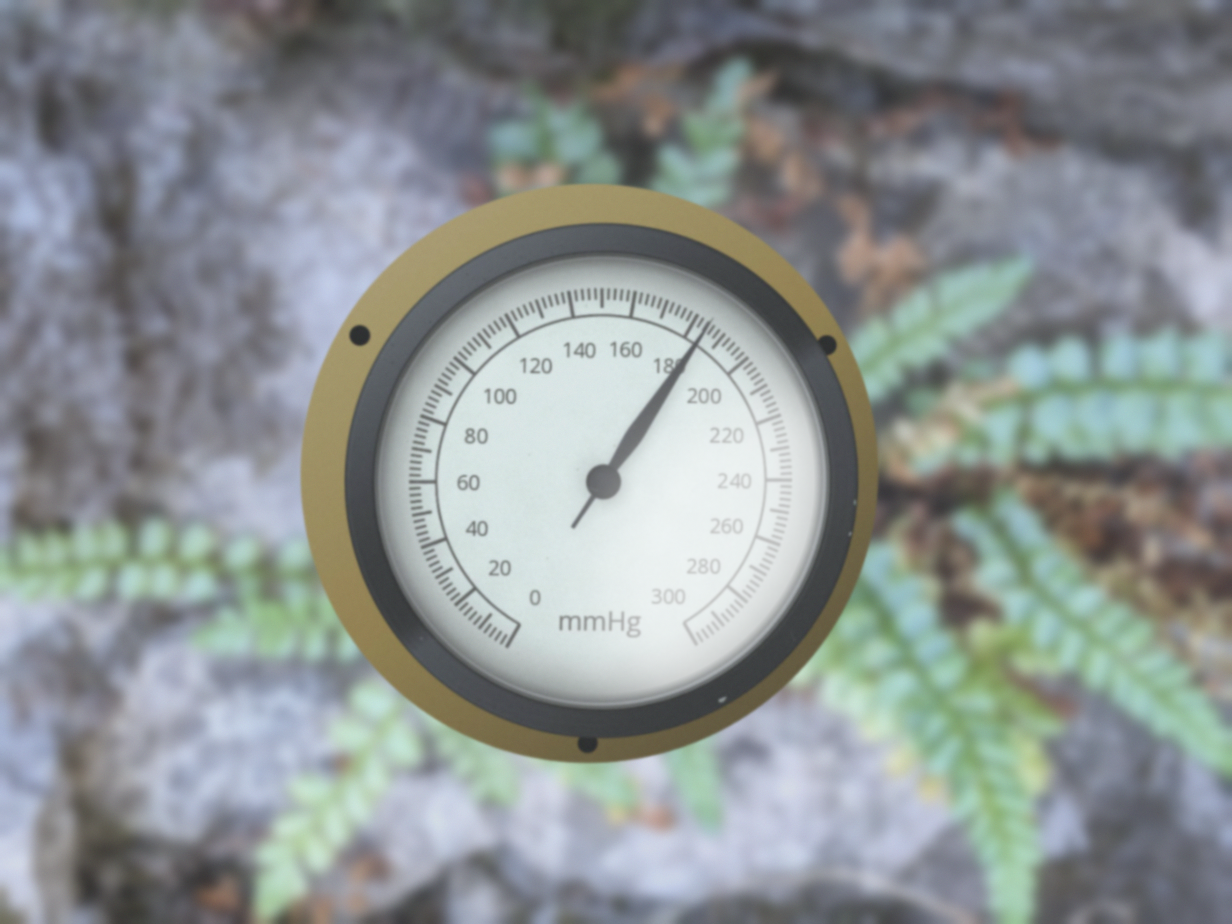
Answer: 184 mmHg
